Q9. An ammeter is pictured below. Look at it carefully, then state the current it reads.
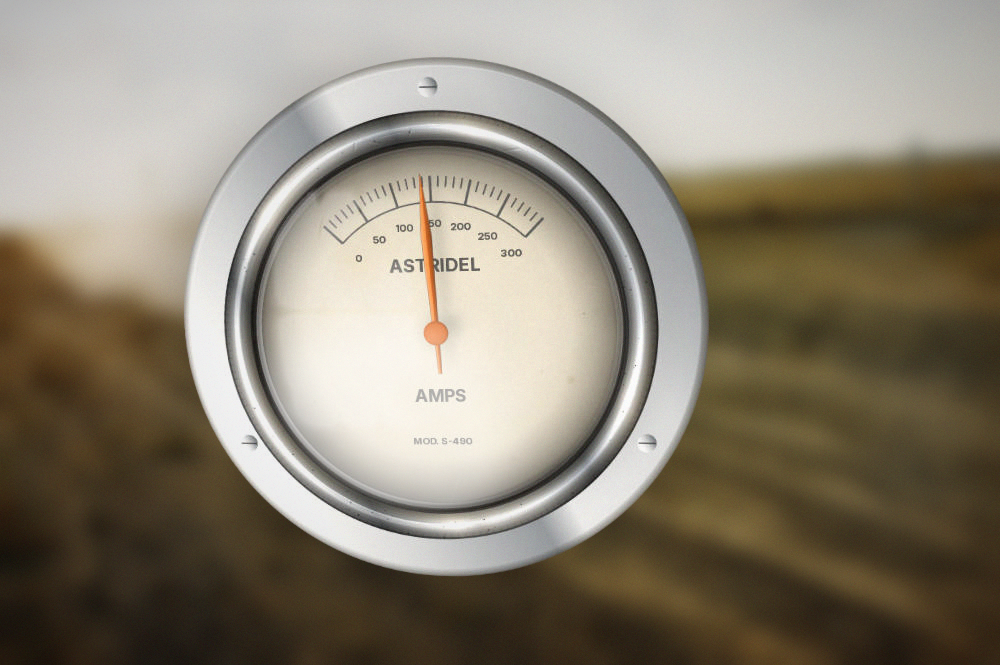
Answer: 140 A
